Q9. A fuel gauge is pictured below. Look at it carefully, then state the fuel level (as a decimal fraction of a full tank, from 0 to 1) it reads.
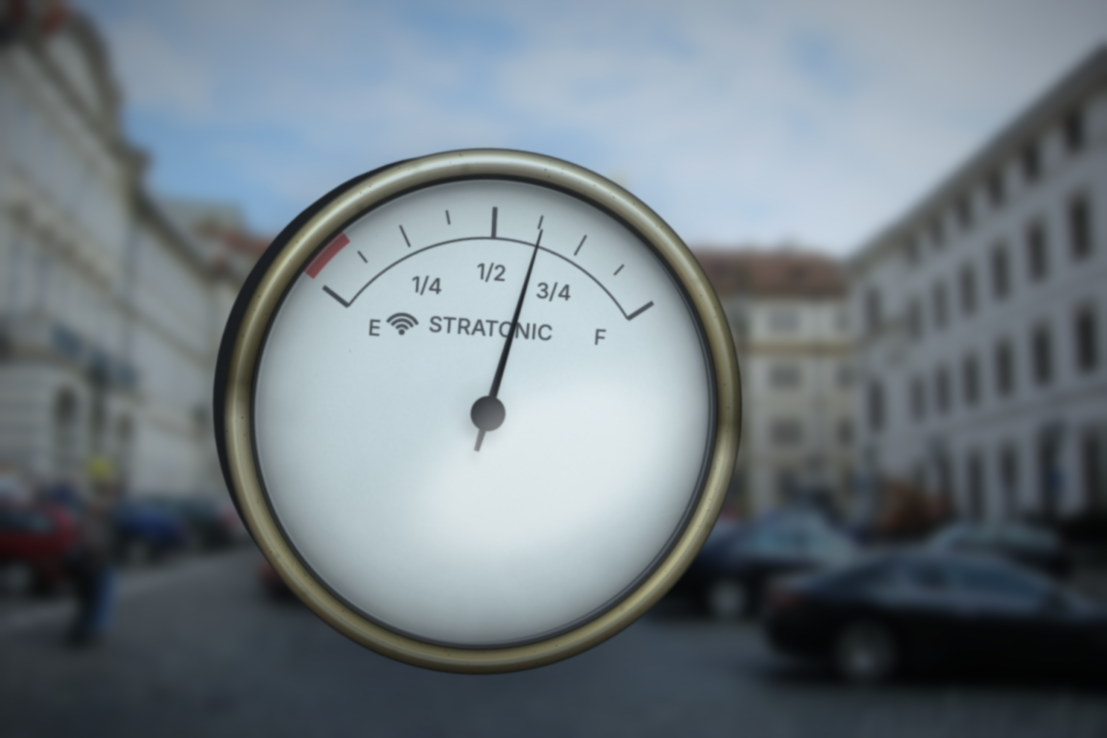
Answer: 0.625
